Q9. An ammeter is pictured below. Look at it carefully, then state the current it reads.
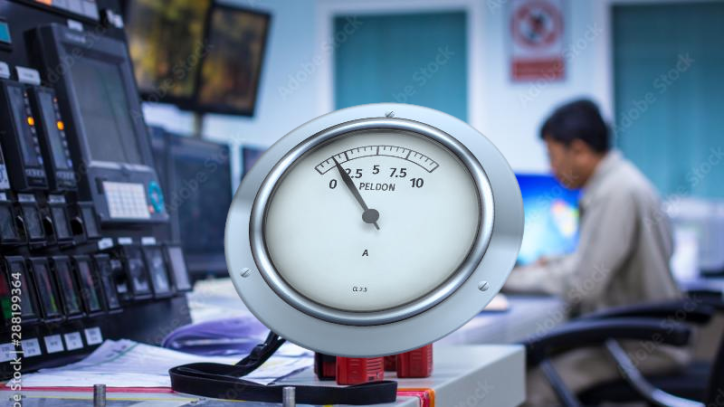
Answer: 1.5 A
